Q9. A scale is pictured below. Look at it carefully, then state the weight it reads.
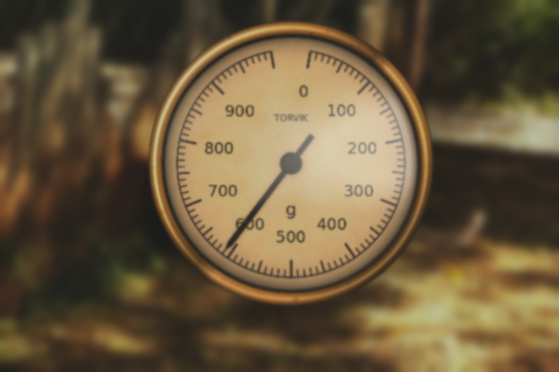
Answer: 610 g
